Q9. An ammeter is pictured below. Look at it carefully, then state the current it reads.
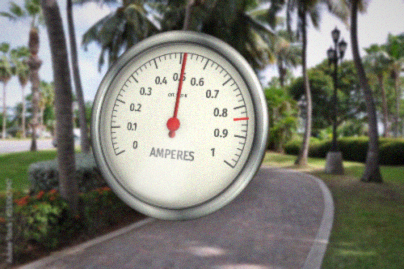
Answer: 0.52 A
